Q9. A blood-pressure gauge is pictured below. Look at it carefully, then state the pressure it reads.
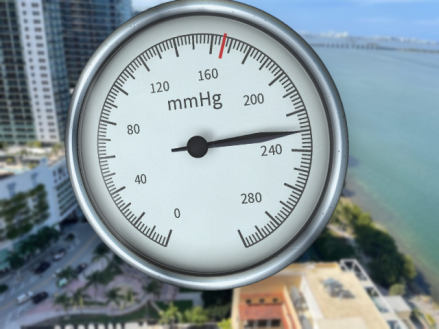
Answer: 230 mmHg
